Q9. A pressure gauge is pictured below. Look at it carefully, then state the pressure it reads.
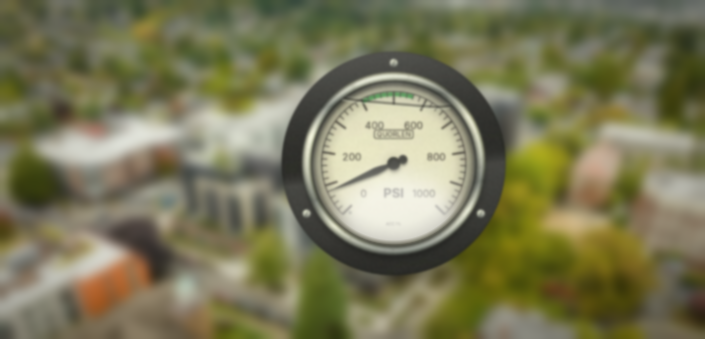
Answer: 80 psi
